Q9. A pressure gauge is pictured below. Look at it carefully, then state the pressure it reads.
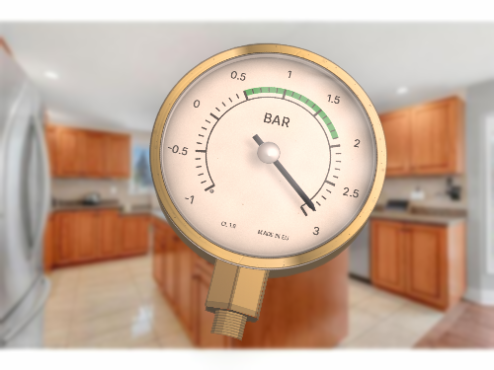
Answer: 2.9 bar
